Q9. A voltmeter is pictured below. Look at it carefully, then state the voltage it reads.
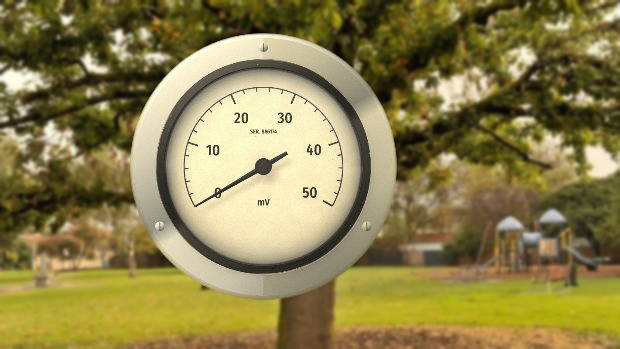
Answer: 0 mV
